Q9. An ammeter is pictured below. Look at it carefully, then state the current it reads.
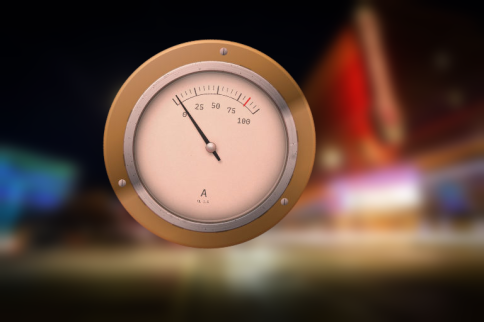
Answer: 5 A
